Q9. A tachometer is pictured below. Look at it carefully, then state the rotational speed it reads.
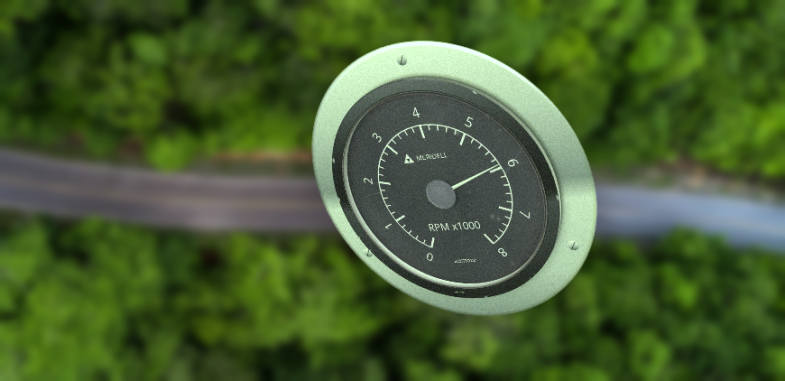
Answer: 5900 rpm
